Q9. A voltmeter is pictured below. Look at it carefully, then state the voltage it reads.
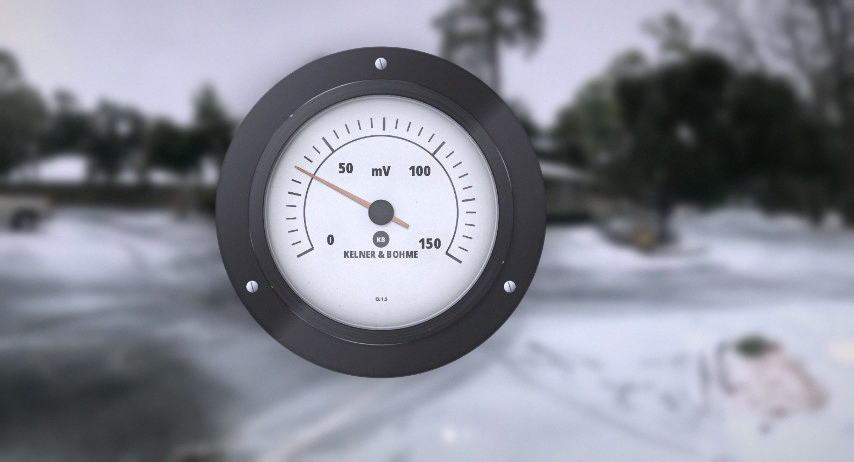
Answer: 35 mV
